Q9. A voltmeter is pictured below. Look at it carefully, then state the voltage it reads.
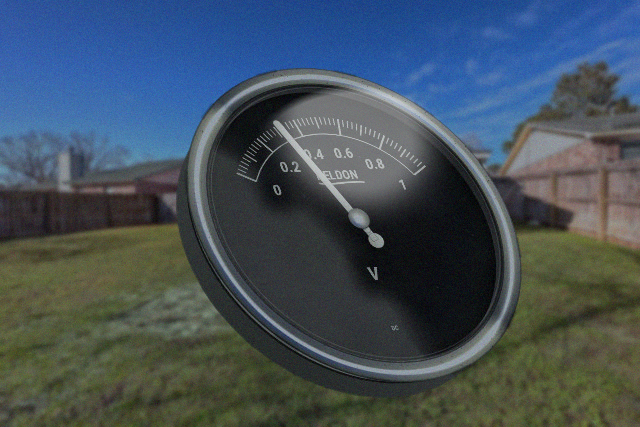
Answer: 0.3 V
